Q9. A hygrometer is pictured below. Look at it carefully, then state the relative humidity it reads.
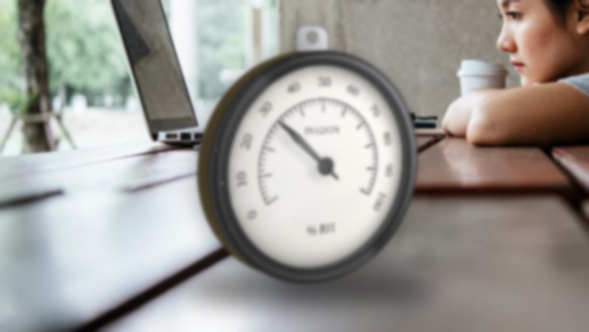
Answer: 30 %
